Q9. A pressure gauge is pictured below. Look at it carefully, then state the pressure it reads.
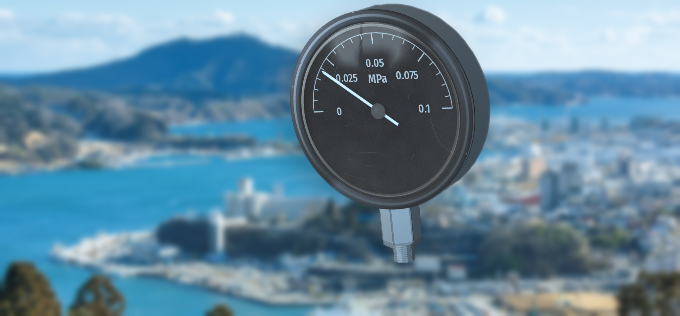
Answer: 0.02 MPa
